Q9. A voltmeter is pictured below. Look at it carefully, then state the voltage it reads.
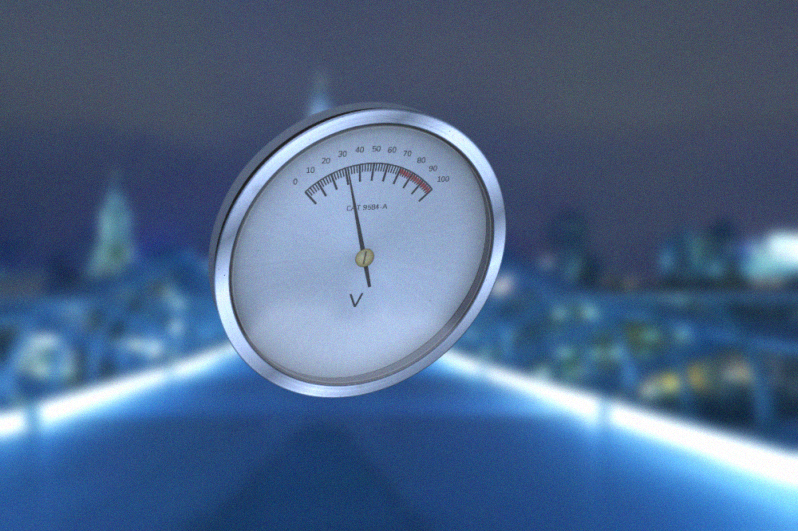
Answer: 30 V
